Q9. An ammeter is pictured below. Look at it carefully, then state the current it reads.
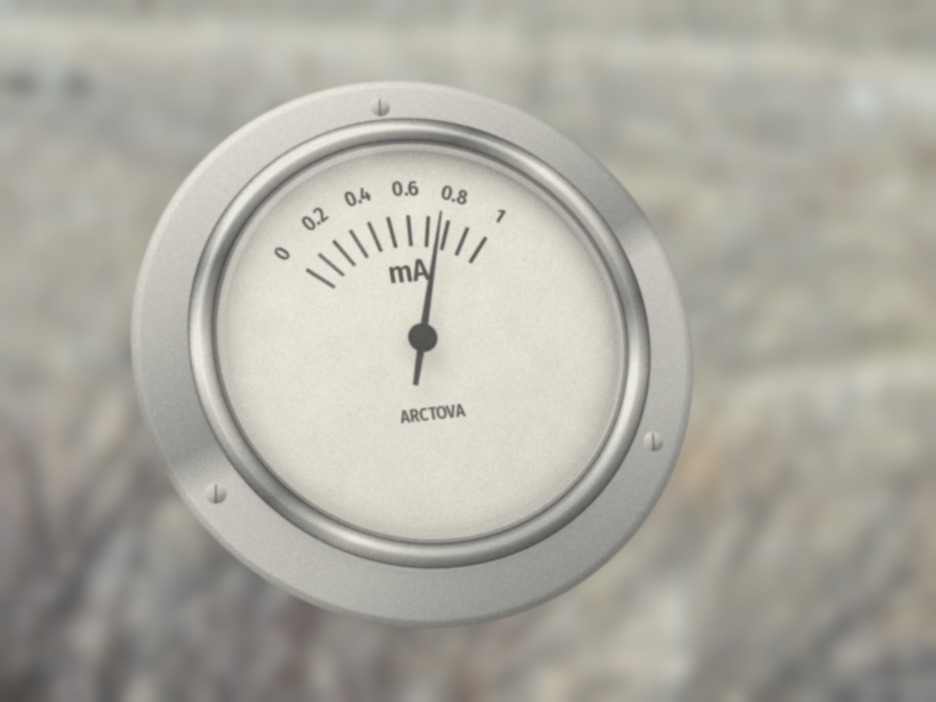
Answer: 0.75 mA
